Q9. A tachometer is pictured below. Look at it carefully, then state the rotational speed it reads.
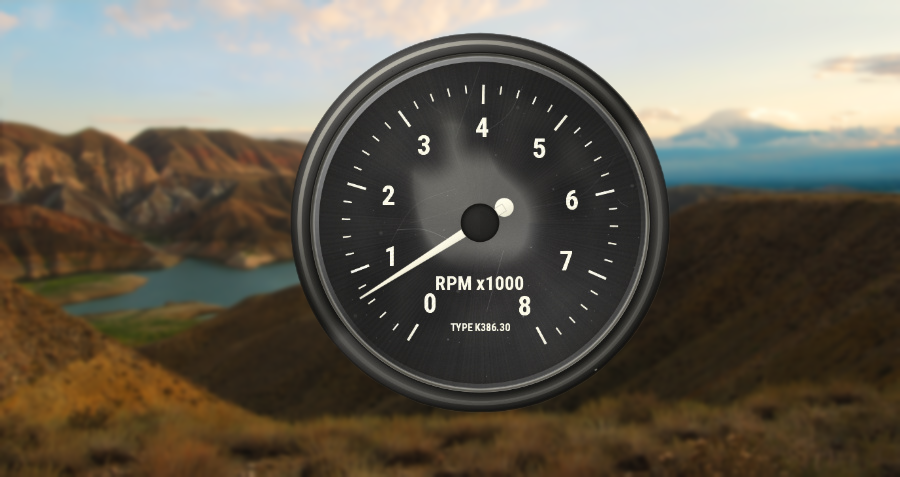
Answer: 700 rpm
